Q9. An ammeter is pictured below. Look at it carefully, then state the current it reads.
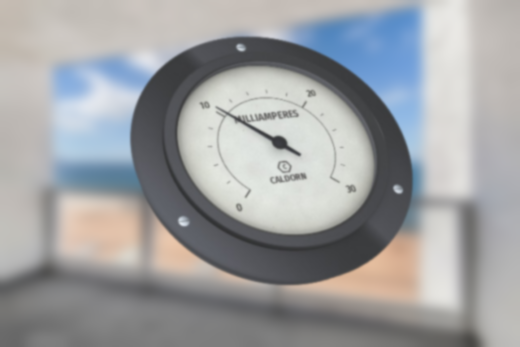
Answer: 10 mA
